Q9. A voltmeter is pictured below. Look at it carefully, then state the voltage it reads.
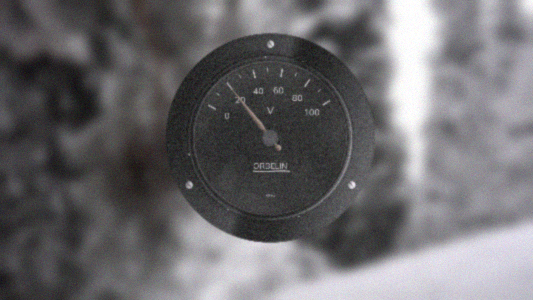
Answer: 20 V
